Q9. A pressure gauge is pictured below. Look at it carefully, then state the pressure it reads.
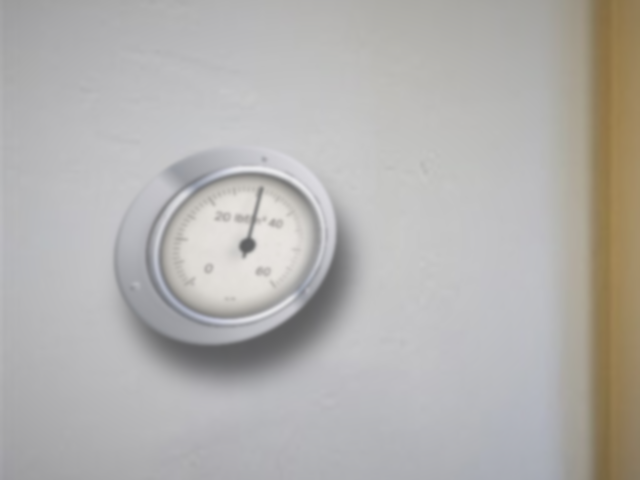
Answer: 30 psi
